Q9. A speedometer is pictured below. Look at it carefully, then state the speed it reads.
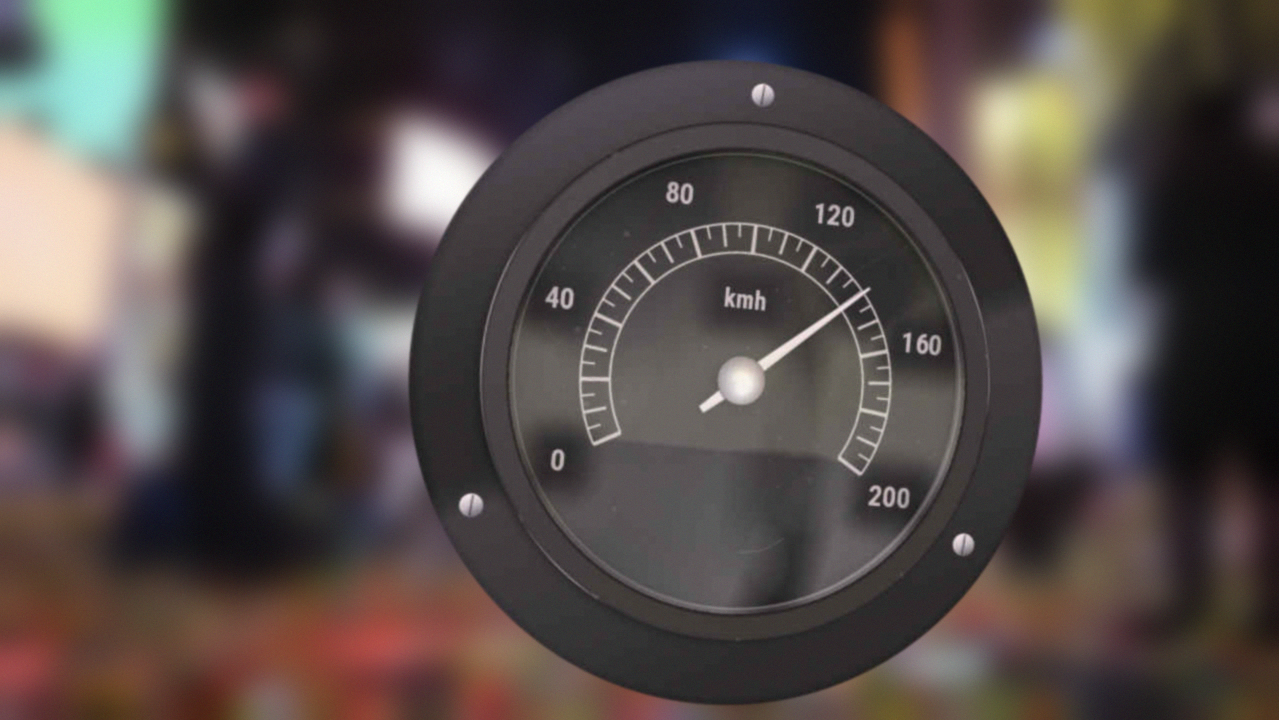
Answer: 140 km/h
